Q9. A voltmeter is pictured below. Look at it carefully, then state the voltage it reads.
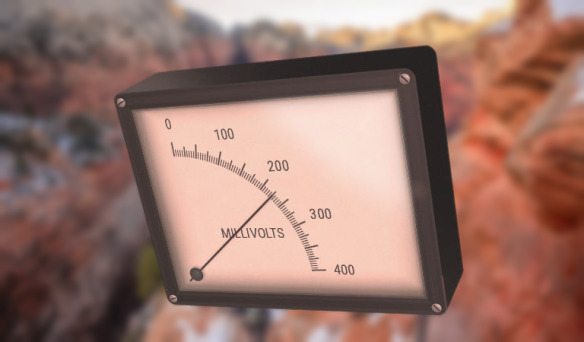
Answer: 225 mV
